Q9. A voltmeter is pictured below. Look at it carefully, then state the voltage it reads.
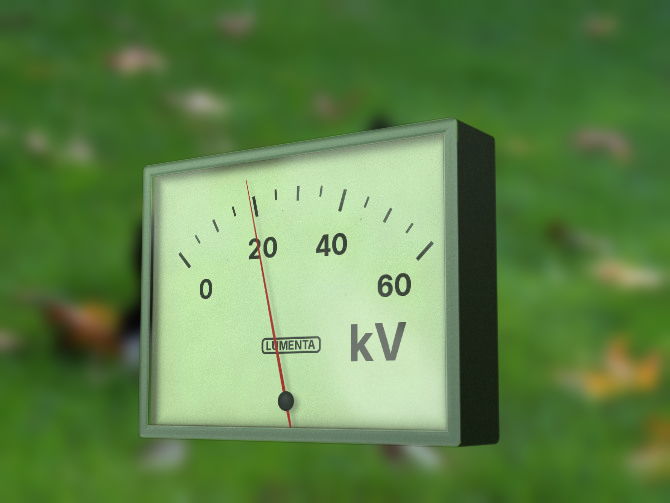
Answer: 20 kV
